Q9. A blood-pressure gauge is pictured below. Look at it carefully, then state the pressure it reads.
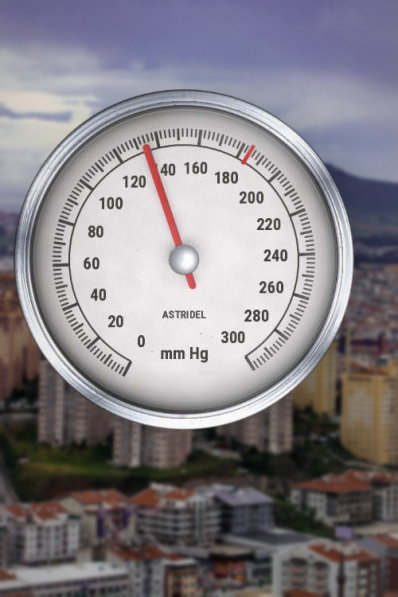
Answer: 134 mmHg
